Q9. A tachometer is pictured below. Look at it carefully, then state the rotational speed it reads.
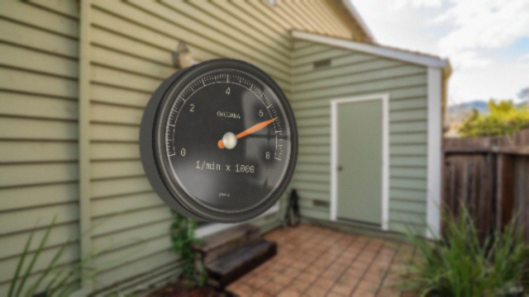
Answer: 6500 rpm
